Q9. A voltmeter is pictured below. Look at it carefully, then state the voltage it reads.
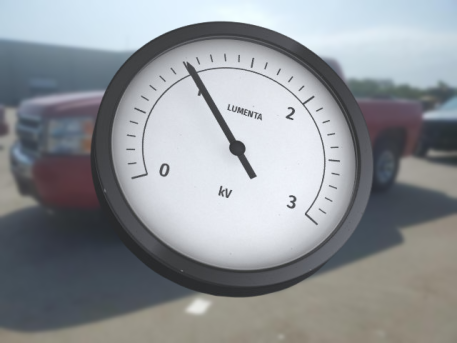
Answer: 1 kV
